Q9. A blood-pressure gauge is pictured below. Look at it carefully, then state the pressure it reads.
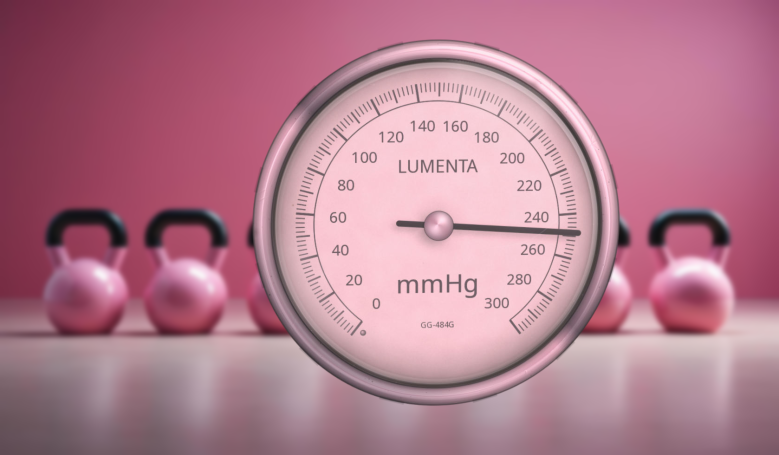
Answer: 248 mmHg
